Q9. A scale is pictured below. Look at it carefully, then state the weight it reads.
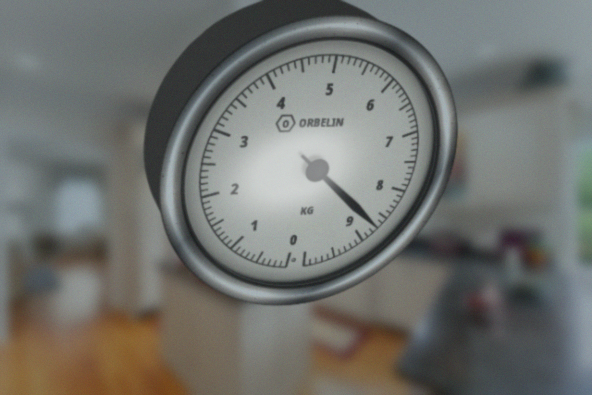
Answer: 8.7 kg
